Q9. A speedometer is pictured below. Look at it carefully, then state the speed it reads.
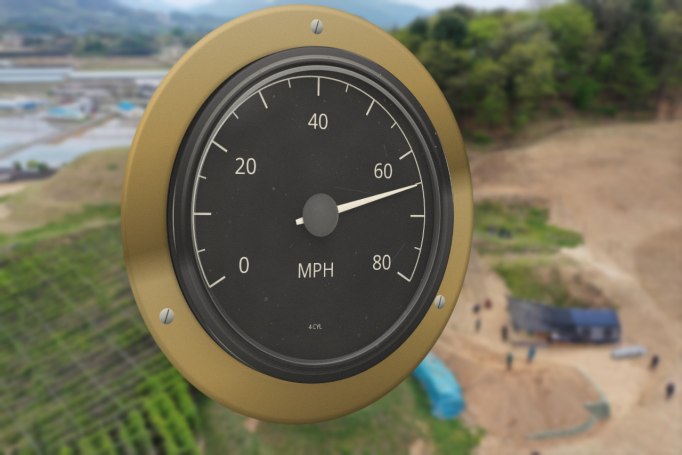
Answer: 65 mph
